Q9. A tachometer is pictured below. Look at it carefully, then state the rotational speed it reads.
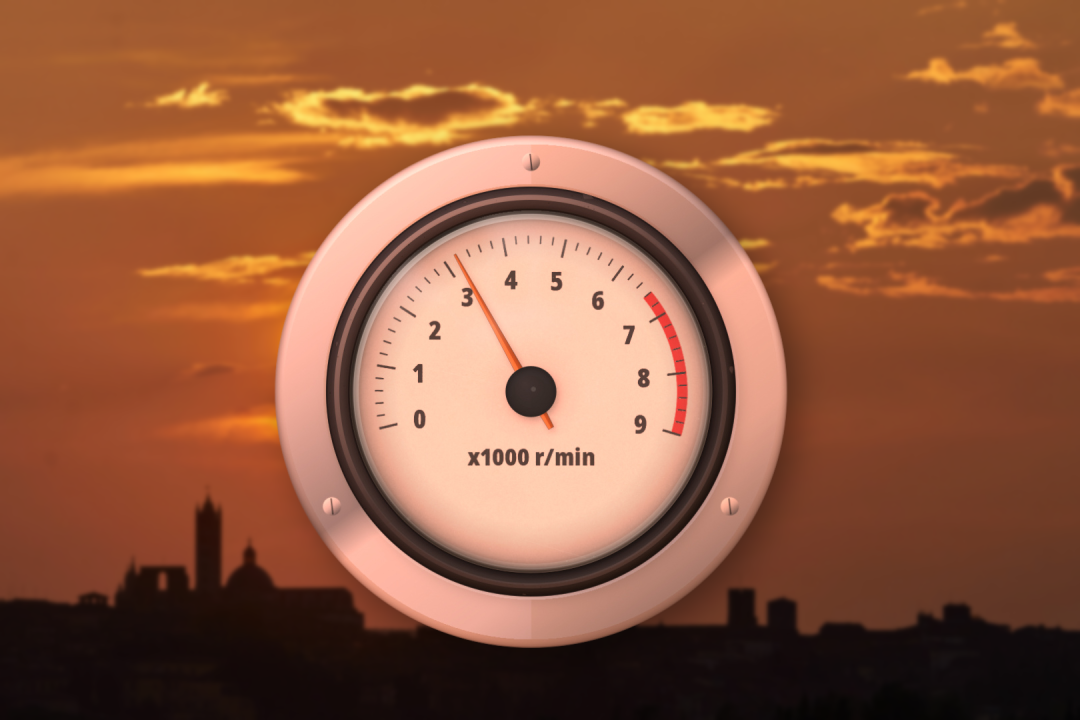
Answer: 3200 rpm
